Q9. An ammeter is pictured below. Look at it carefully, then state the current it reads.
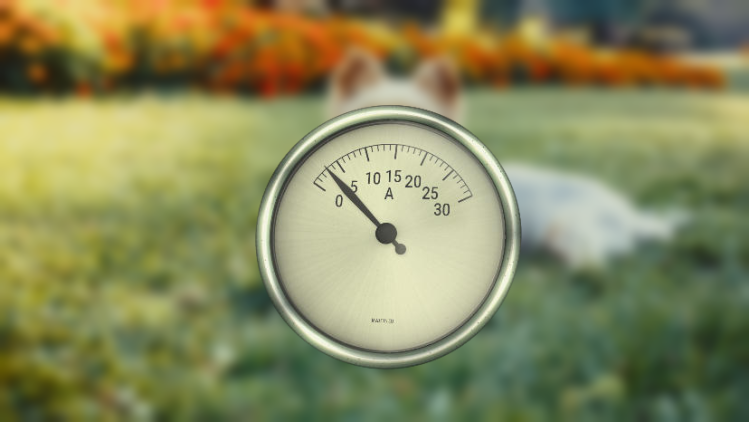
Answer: 3 A
